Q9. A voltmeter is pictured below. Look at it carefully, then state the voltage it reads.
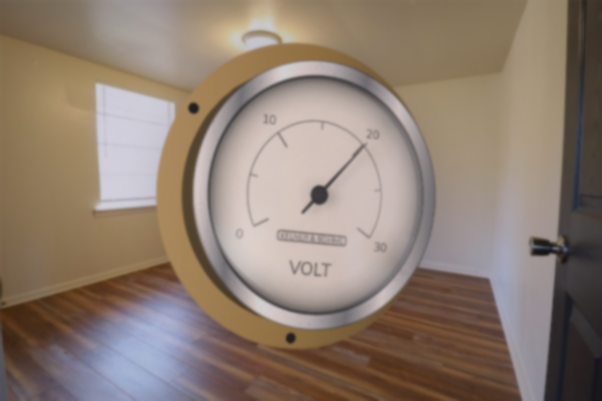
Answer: 20 V
